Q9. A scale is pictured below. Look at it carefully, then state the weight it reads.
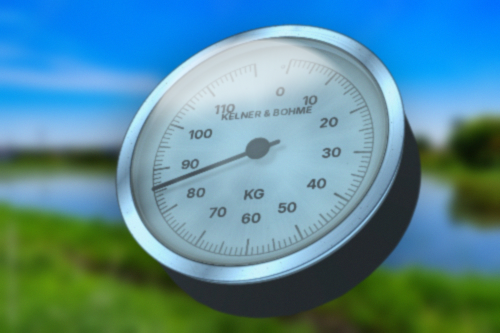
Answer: 85 kg
